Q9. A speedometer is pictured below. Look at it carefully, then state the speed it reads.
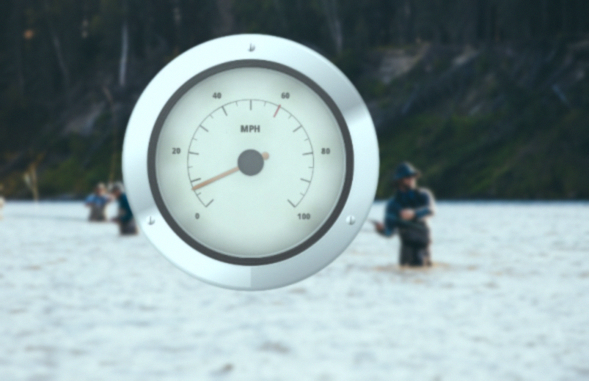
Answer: 7.5 mph
